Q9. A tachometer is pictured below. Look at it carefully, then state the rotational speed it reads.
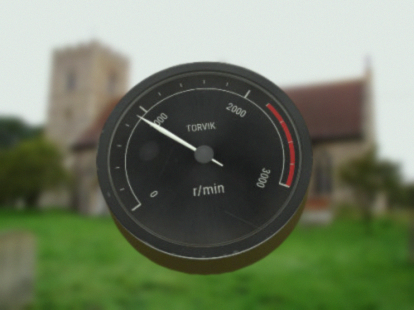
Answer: 900 rpm
